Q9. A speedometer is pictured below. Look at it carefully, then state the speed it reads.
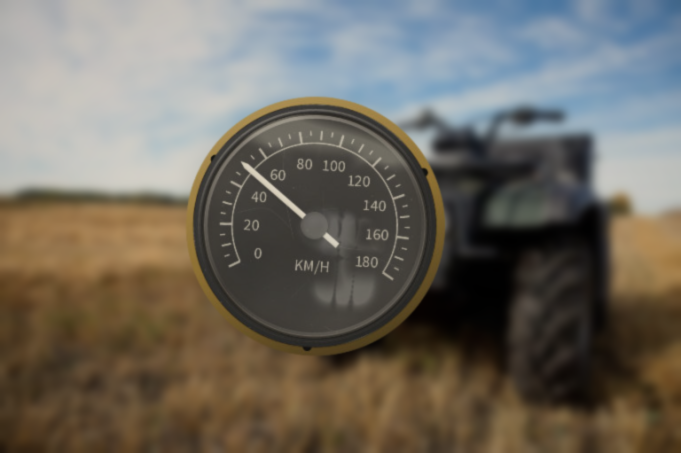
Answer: 50 km/h
